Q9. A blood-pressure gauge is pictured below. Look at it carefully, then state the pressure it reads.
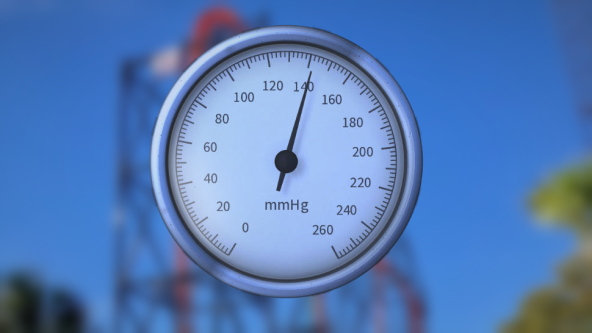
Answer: 142 mmHg
